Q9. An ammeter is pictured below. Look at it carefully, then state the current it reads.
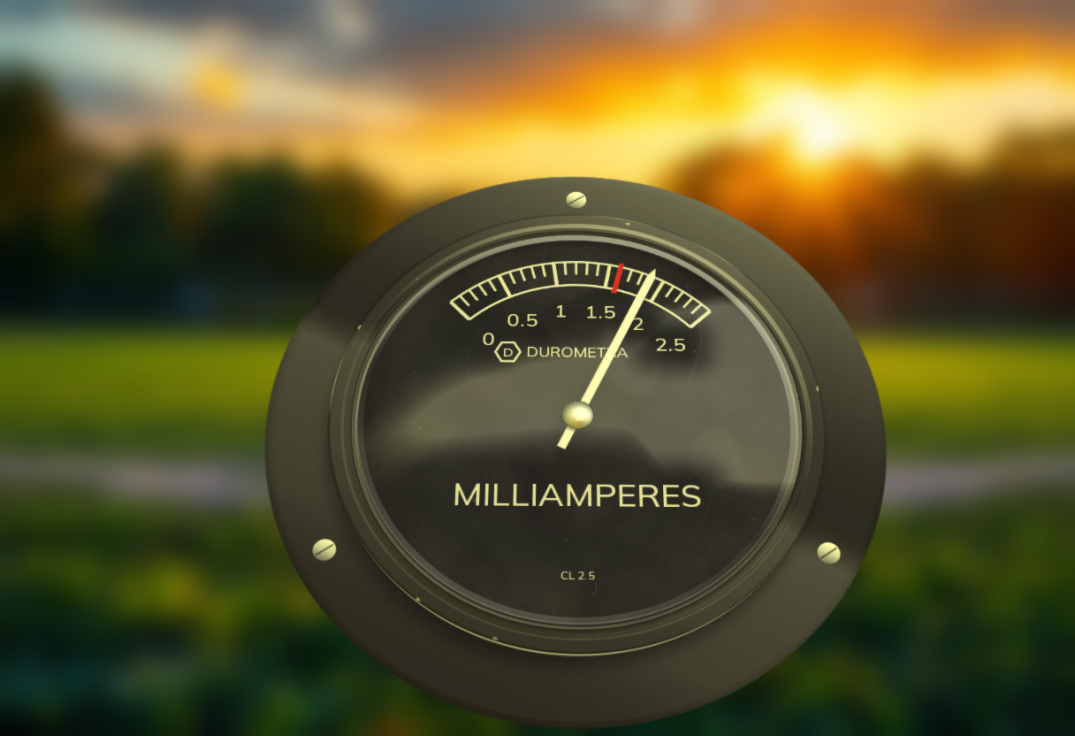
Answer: 1.9 mA
